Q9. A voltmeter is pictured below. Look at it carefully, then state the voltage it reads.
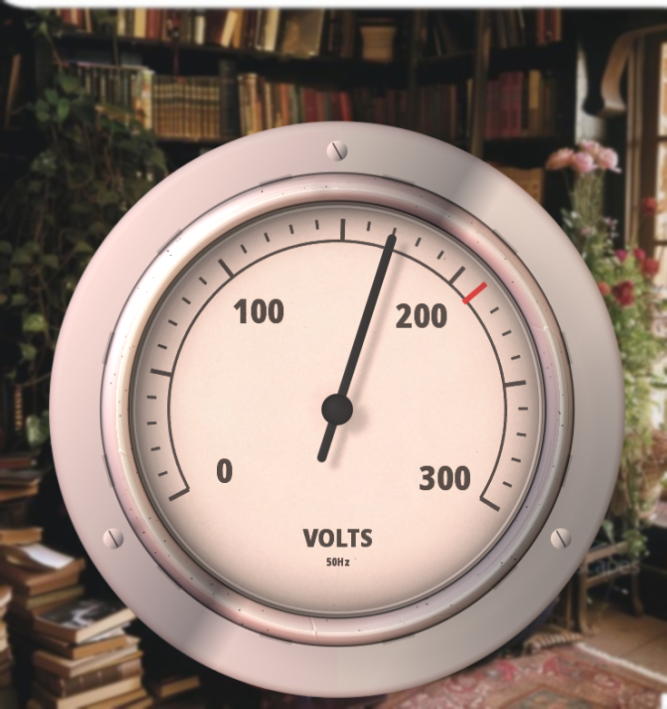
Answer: 170 V
